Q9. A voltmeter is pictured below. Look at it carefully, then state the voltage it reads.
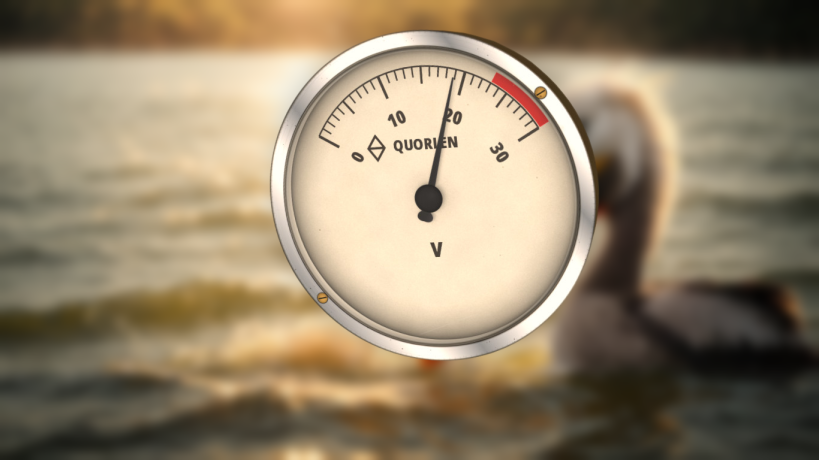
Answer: 19 V
